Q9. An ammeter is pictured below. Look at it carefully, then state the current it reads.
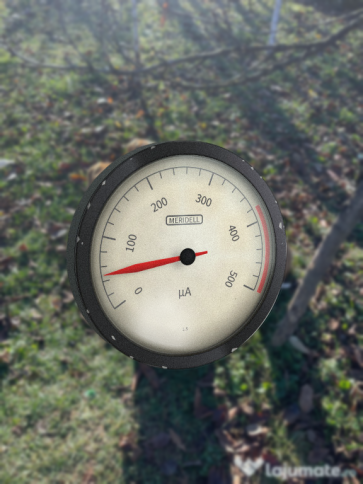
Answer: 50 µA
